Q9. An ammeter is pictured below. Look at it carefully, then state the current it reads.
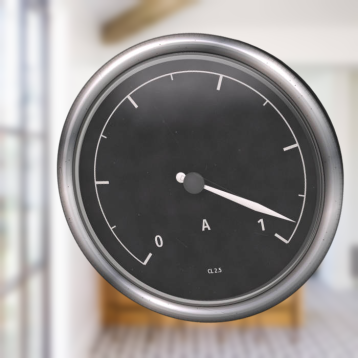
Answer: 0.95 A
